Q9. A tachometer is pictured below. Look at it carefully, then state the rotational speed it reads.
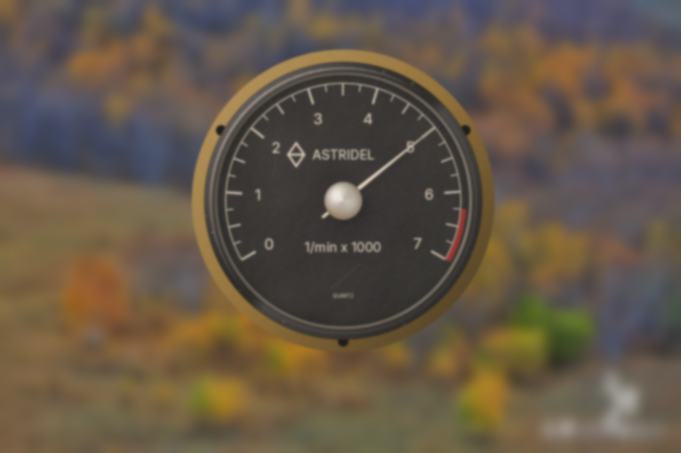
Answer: 5000 rpm
